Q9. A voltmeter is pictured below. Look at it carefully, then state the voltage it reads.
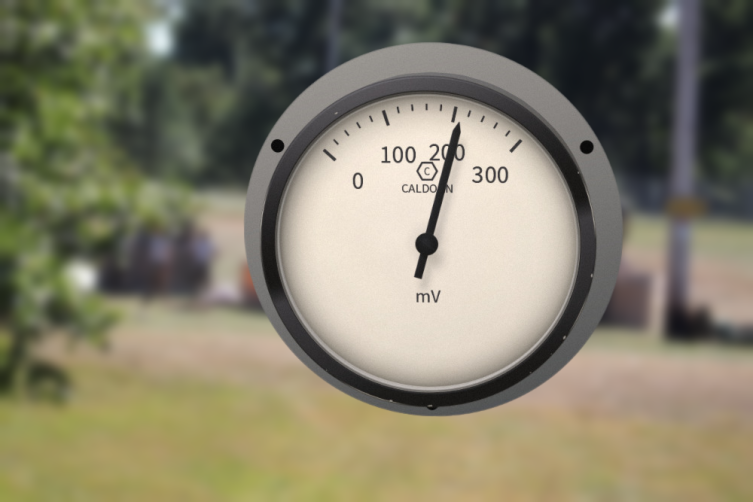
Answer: 210 mV
